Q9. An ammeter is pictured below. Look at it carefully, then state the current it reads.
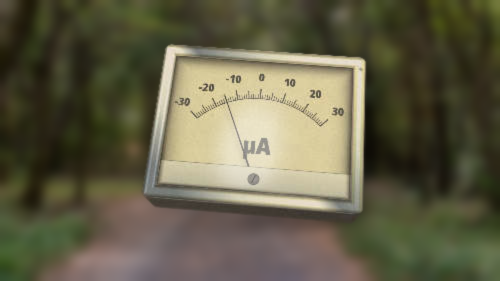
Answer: -15 µA
